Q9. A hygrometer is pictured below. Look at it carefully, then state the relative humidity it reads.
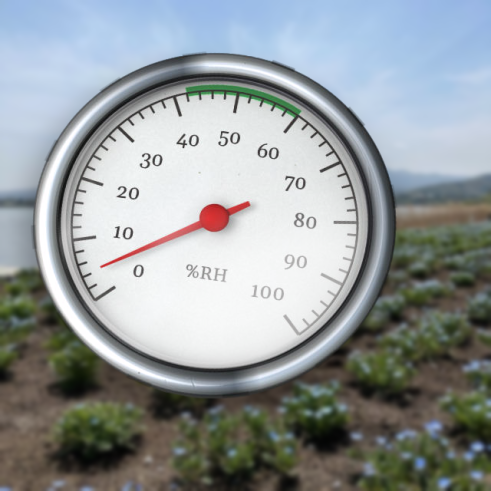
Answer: 4 %
